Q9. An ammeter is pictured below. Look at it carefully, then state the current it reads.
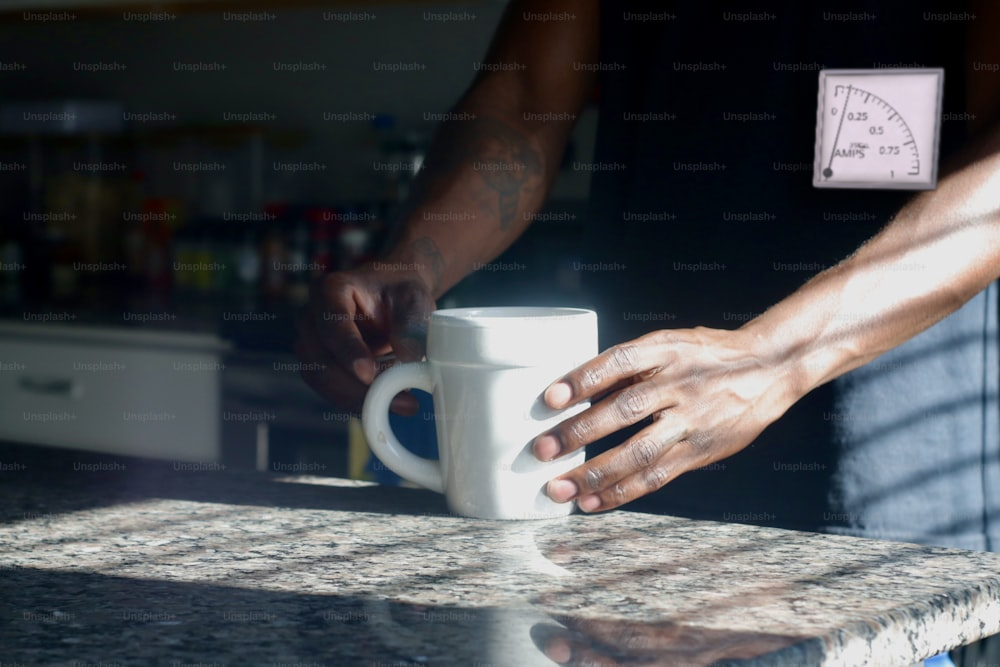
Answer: 0.1 A
